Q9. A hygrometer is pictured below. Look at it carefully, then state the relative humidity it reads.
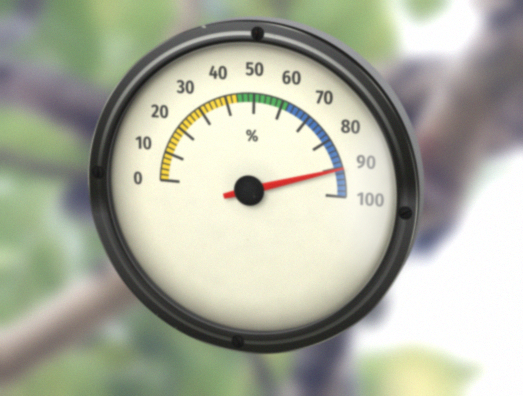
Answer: 90 %
